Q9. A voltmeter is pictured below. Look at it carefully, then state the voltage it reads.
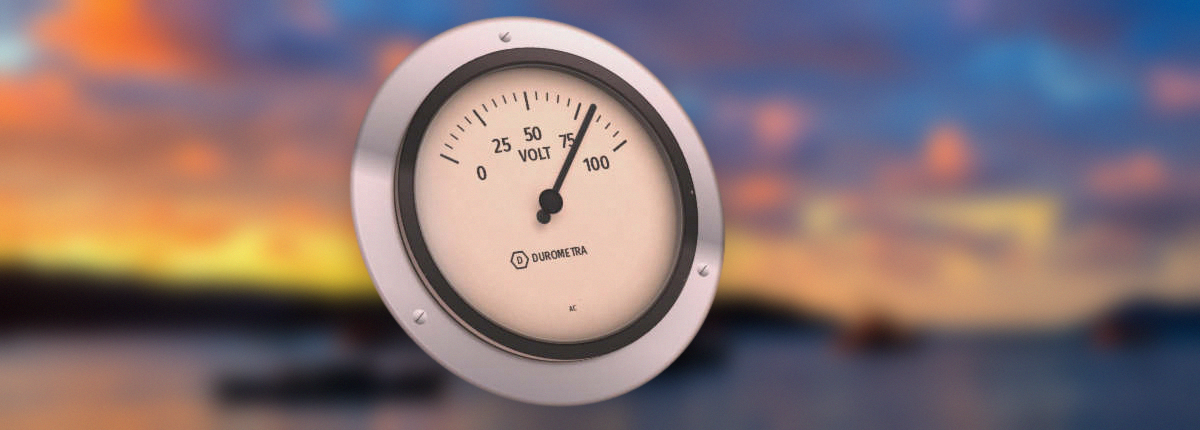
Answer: 80 V
